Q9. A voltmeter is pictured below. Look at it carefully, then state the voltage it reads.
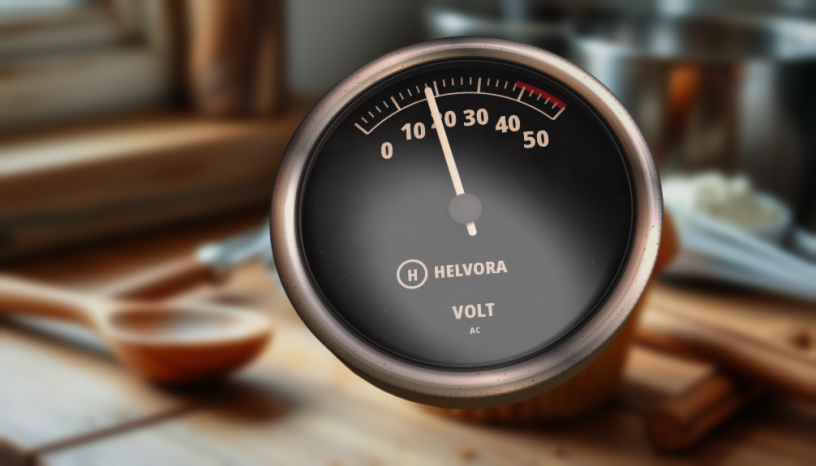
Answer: 18 V
